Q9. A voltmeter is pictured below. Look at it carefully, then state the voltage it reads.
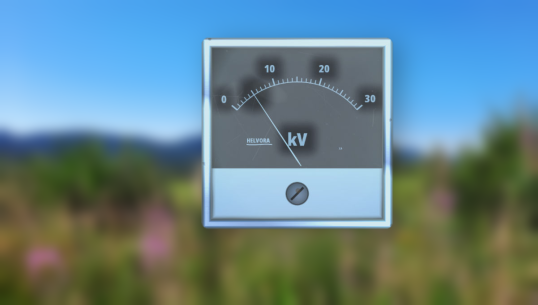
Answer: 5 kV
